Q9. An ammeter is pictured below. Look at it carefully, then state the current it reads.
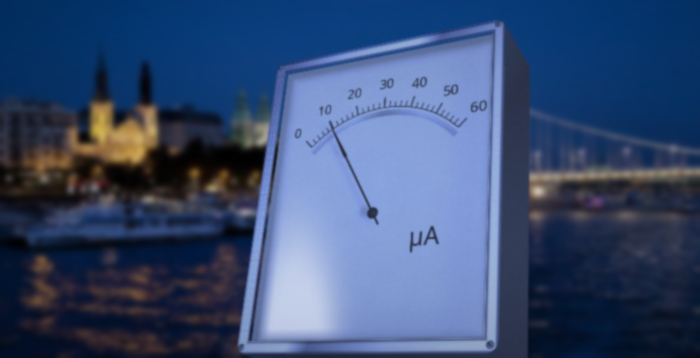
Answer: 10 µA
